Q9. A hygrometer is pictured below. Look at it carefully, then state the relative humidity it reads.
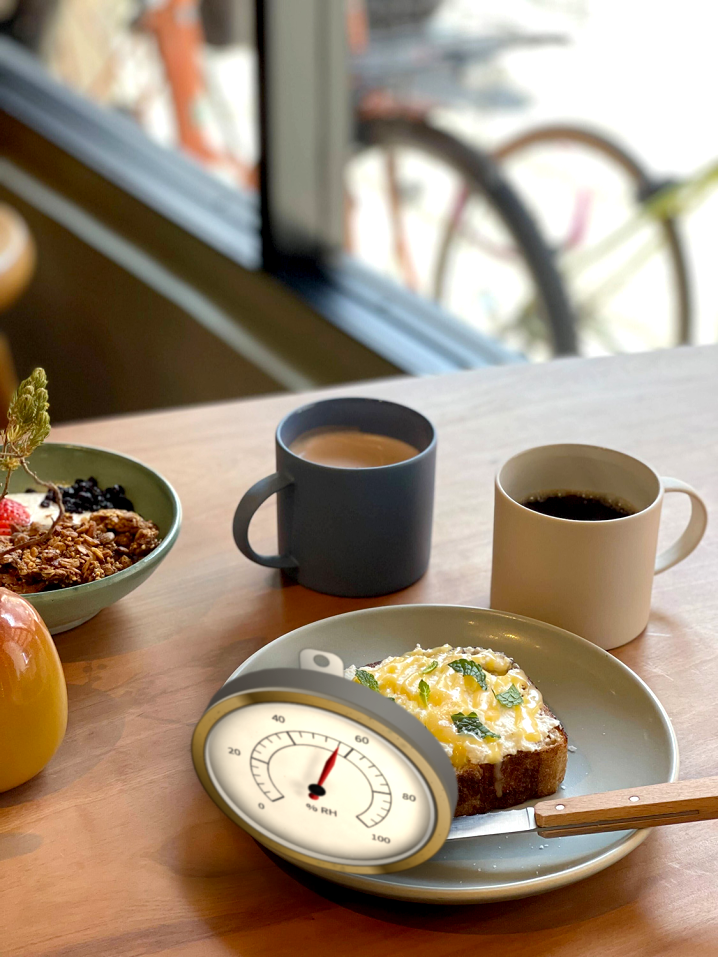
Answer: 56 %
